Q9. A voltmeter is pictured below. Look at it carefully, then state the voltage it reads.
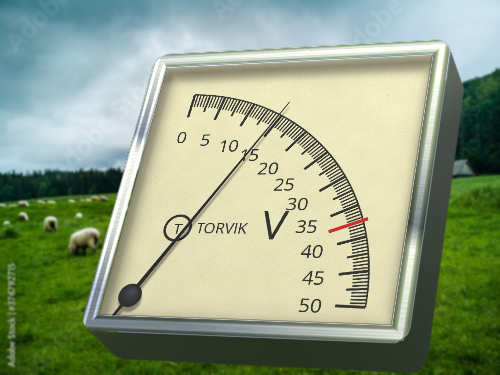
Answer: 15 V
